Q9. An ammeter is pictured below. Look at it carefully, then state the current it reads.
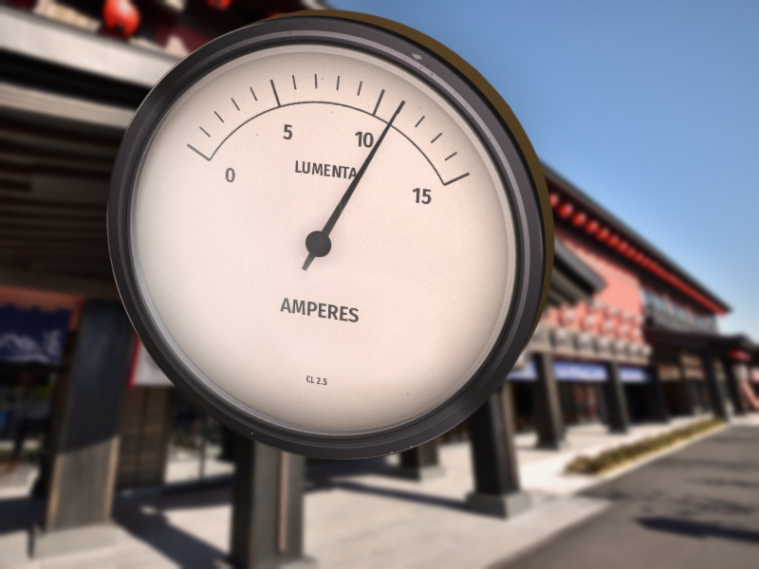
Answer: 11 A
